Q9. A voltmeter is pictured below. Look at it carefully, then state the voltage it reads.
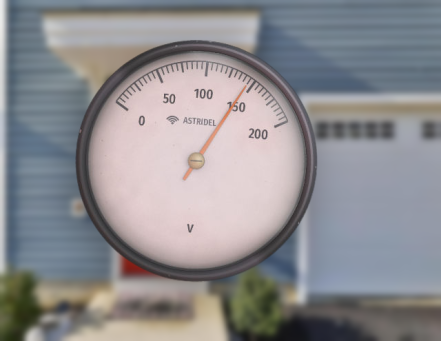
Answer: 145 V
